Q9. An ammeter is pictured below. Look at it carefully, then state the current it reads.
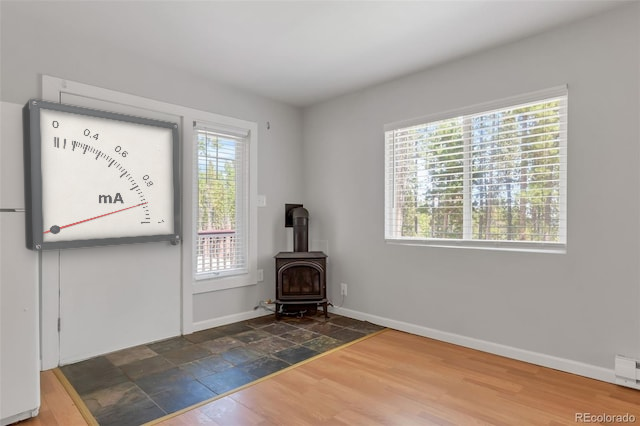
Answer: 0.9 mA
